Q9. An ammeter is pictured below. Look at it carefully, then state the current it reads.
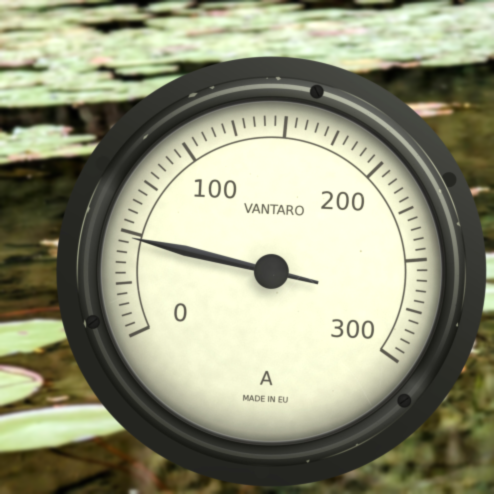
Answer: 47.5 A
